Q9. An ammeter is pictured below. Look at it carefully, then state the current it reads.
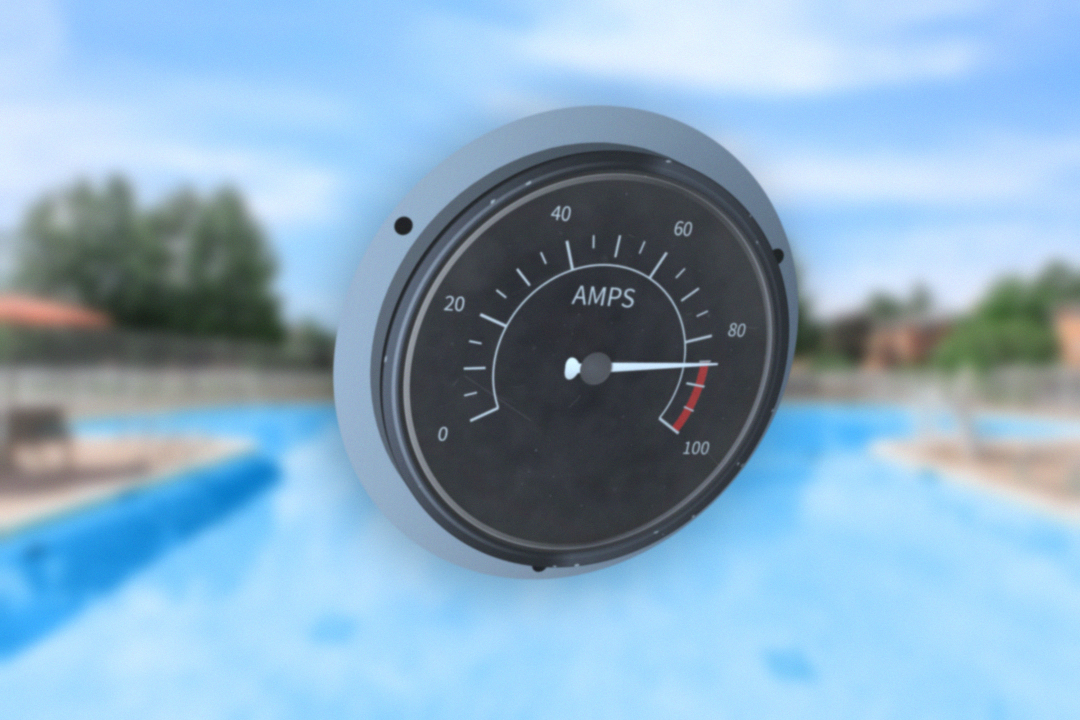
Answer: 85 A
